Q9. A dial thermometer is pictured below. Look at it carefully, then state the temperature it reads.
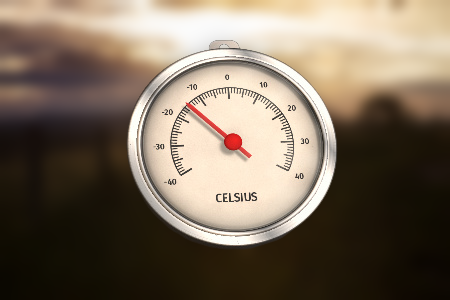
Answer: -15 °C
